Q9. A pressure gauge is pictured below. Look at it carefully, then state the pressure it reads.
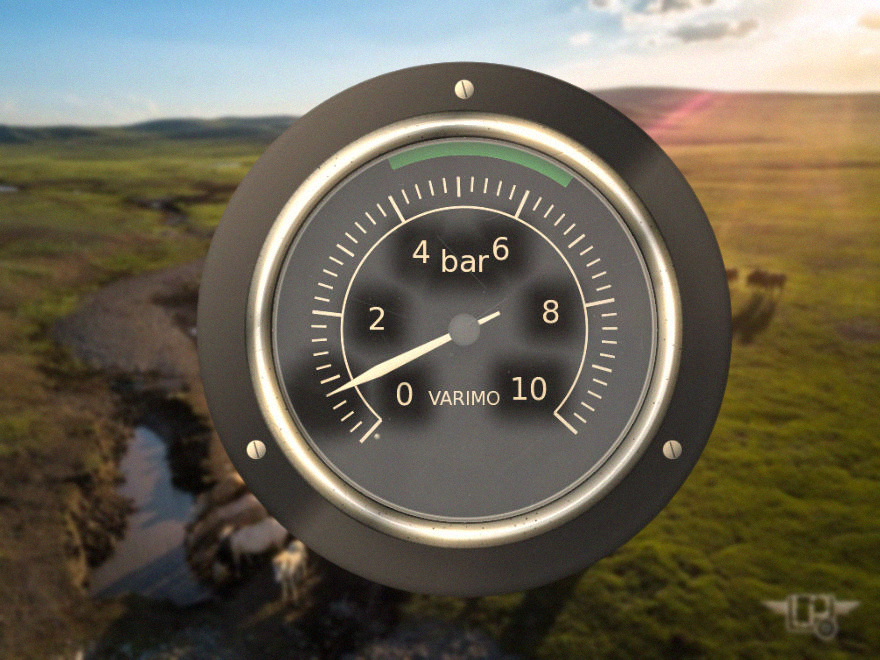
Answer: 0.8 bar
